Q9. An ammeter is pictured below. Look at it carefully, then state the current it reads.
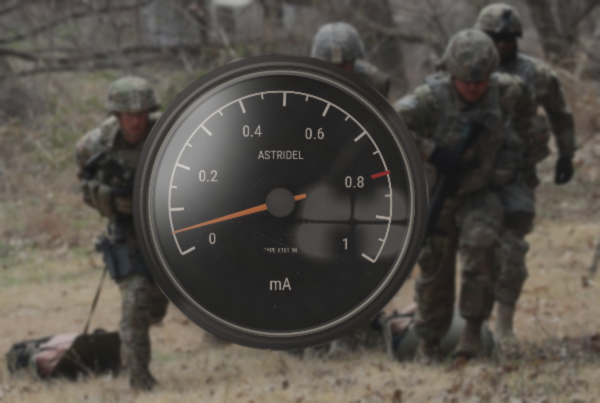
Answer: 0.05 mA
